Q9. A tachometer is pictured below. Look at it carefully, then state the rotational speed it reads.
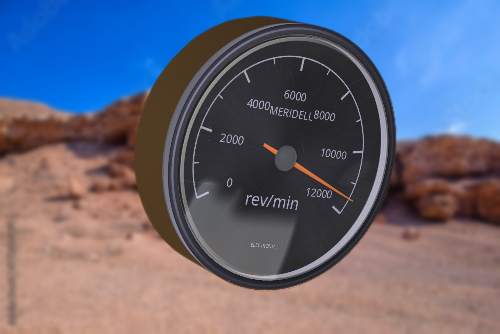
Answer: 11500 rpm
